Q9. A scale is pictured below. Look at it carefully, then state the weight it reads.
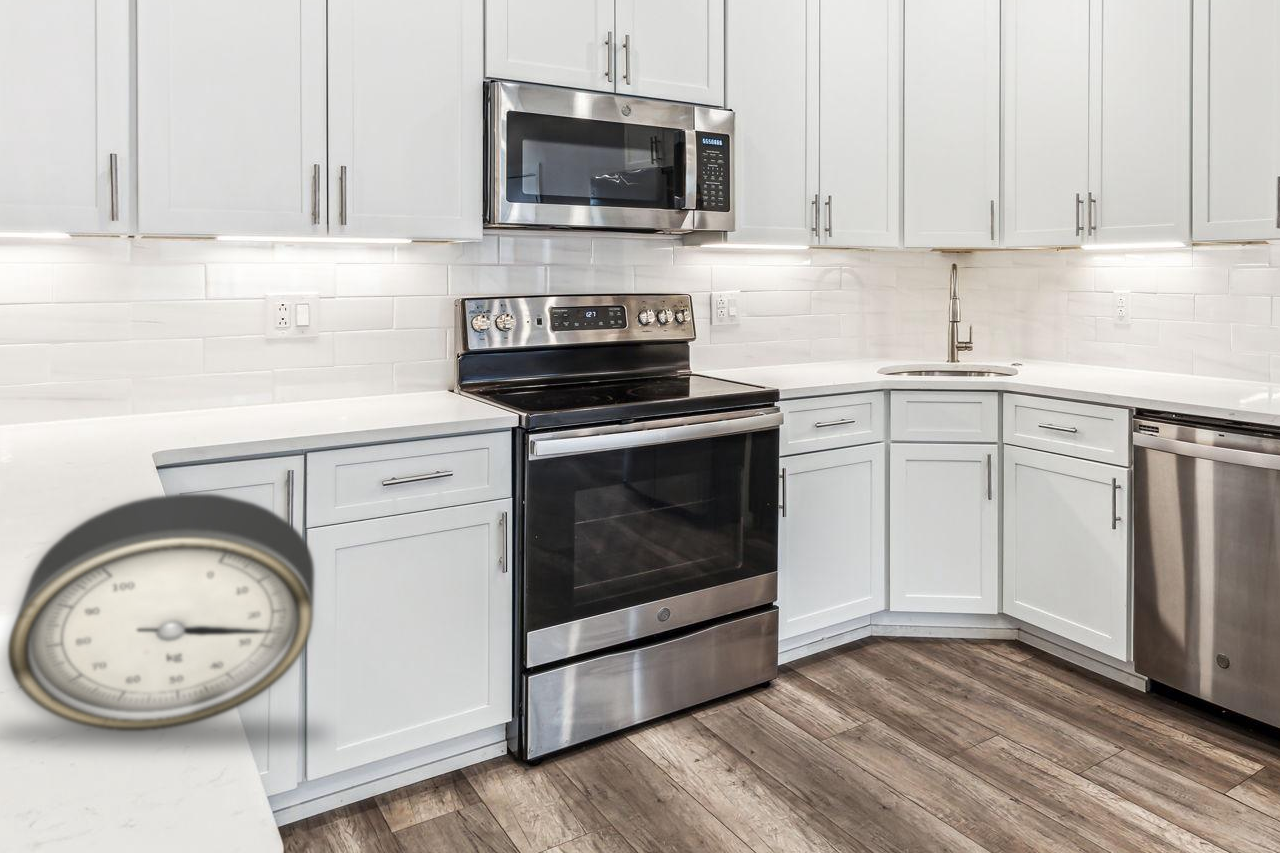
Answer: 25 kg
